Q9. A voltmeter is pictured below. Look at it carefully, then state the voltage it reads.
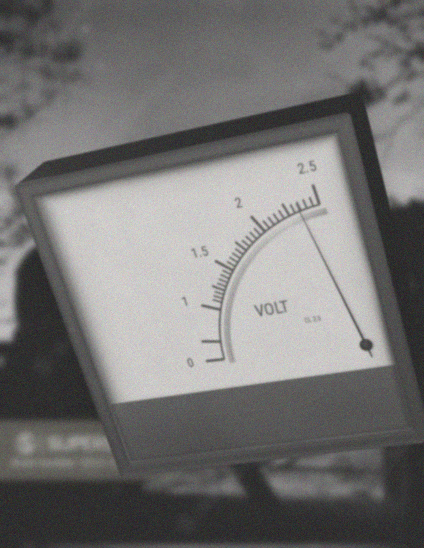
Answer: 2.35 V
